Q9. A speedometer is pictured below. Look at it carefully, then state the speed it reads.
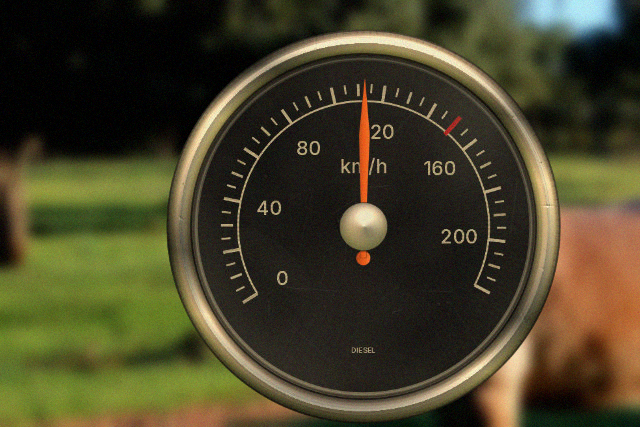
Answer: 112.5 km/h
